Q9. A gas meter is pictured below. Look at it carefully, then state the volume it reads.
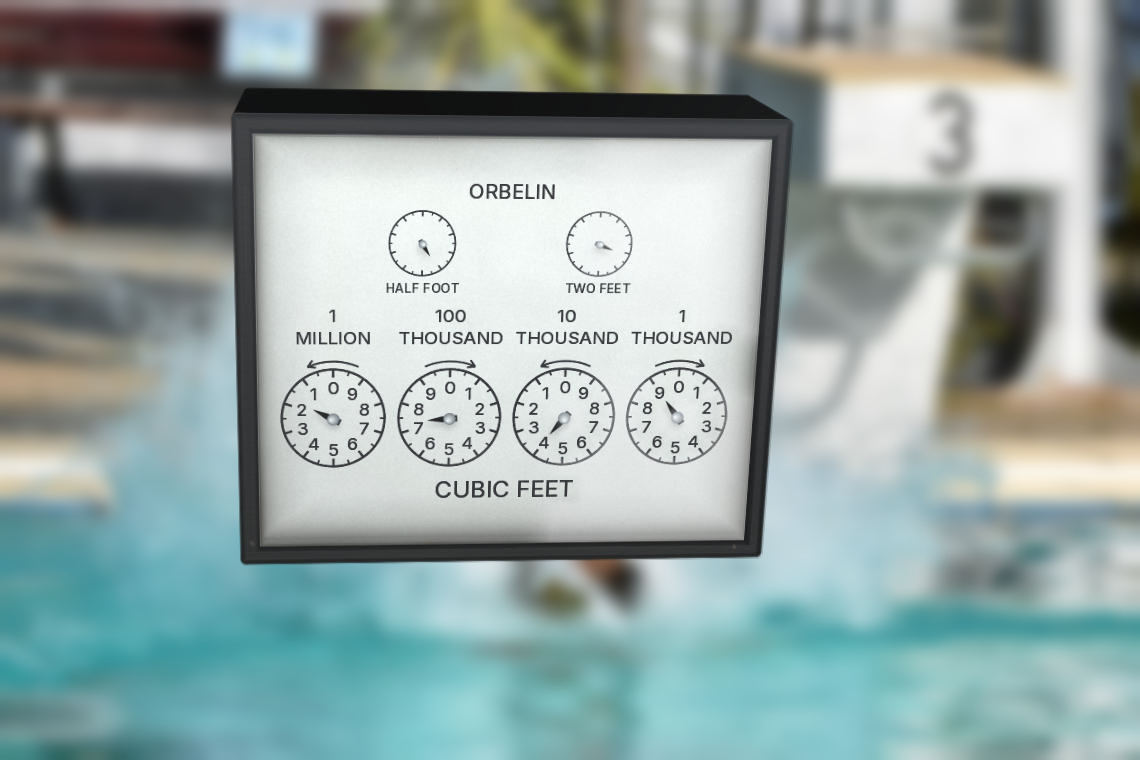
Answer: 173900 ft³
